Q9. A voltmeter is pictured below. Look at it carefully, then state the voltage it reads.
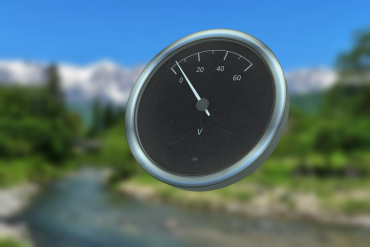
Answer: 5 V
